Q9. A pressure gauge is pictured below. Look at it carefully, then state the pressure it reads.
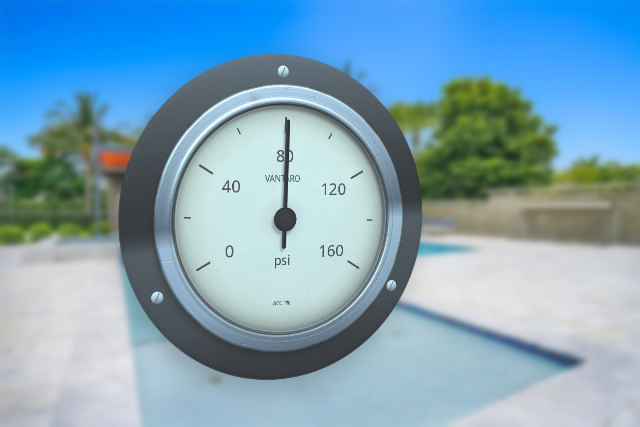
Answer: 80 psi
